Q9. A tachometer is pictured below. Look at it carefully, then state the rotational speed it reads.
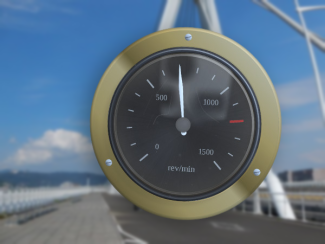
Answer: 700 rpm
